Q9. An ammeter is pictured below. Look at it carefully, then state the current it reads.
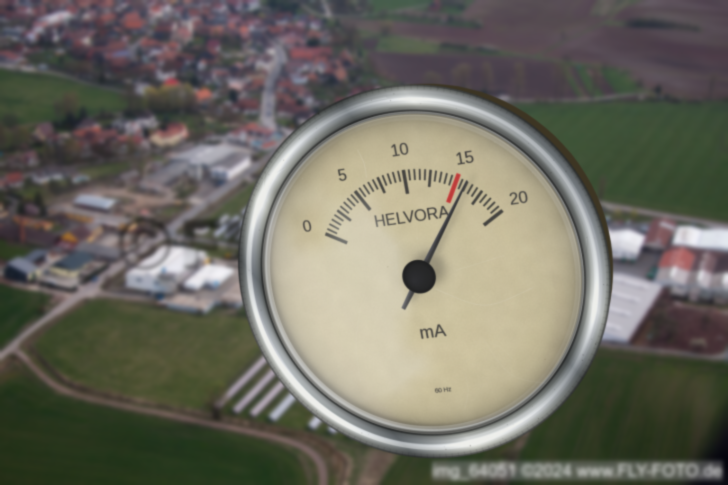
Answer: 16 mA
